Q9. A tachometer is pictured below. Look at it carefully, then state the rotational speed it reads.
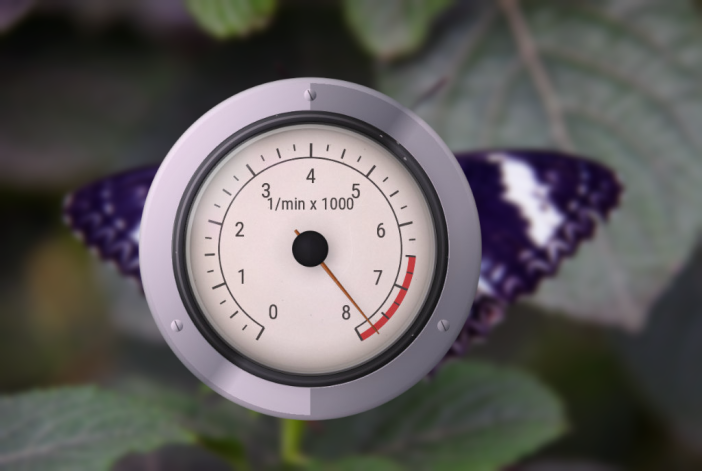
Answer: 7750 rpm
